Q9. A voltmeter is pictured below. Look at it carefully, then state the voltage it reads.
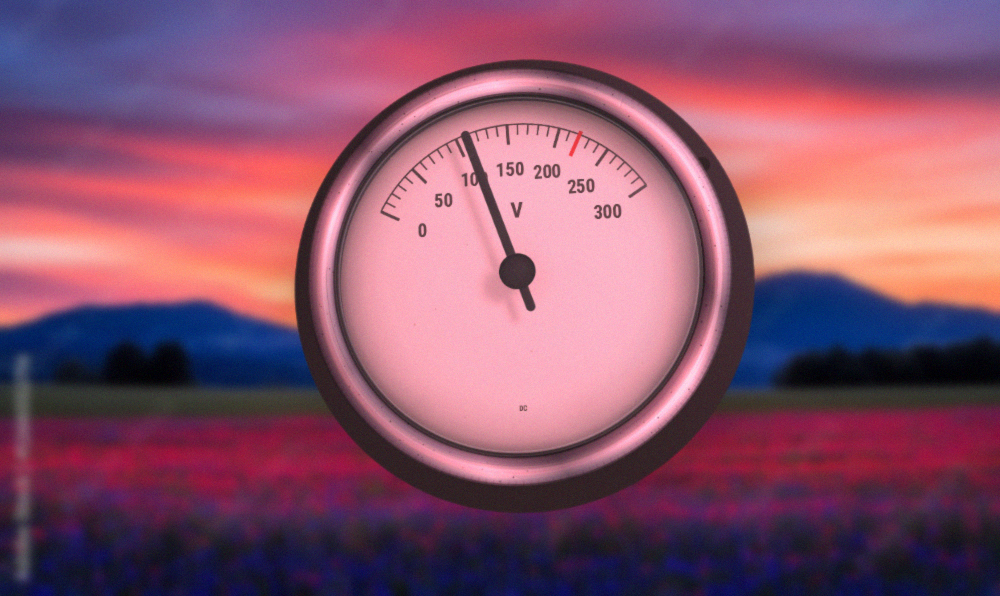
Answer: 110 V
